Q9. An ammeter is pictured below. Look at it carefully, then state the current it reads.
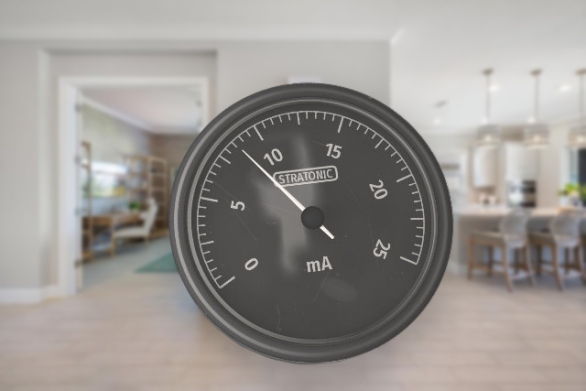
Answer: 8.5 mA
